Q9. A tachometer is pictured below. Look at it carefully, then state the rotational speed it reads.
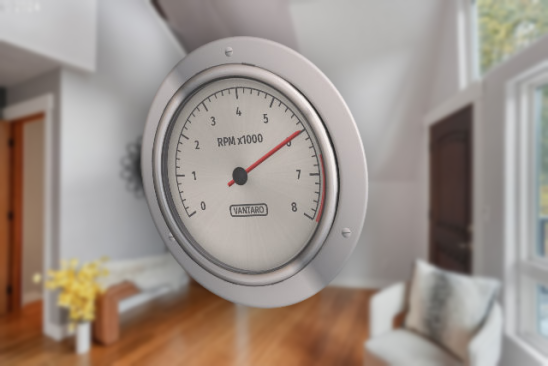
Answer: 6000 rpm
